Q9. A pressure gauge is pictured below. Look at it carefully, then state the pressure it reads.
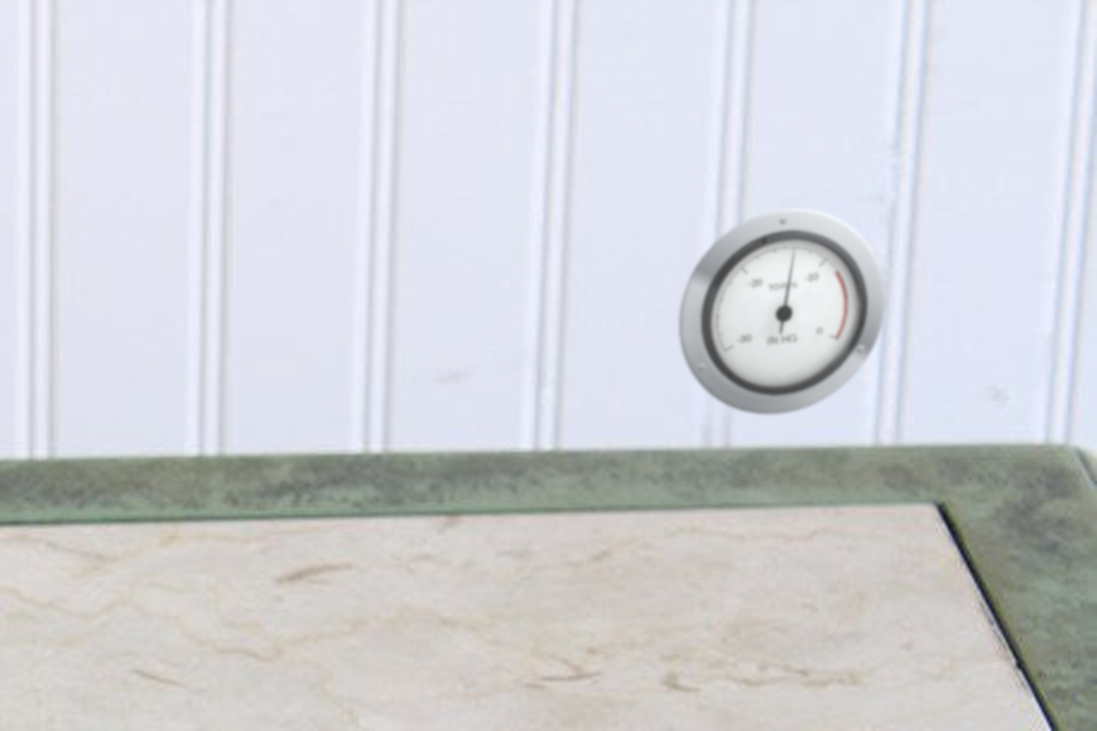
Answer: -14 inHg
